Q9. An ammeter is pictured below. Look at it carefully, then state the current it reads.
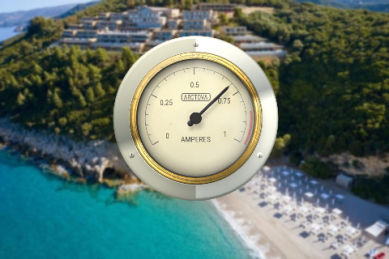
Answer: 0.7 A
